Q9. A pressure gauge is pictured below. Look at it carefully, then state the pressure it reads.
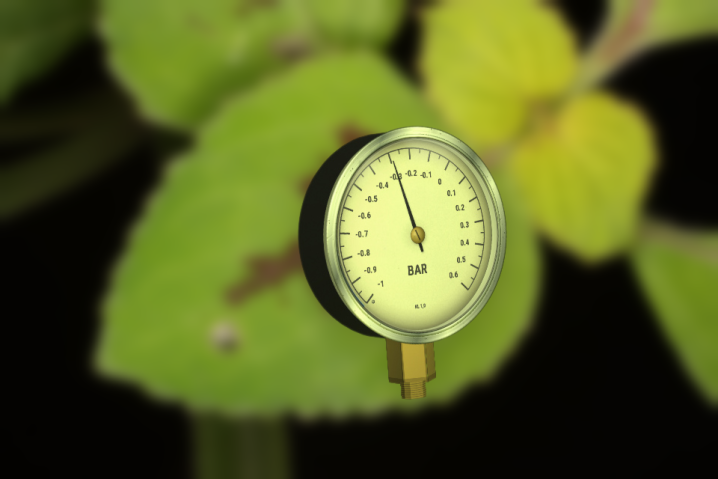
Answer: -0.3 bar
